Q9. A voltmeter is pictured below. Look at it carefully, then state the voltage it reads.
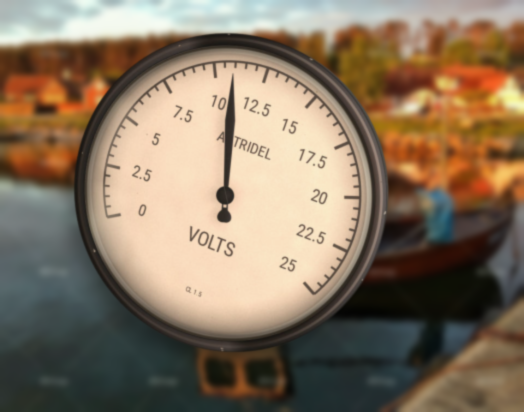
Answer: 11 V
